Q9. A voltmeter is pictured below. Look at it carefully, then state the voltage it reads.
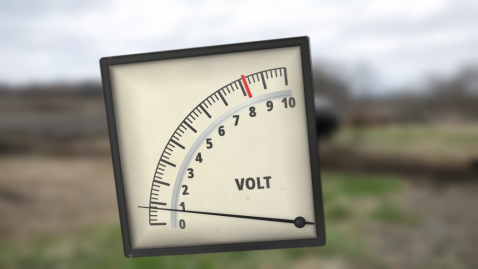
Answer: 0.8 V
